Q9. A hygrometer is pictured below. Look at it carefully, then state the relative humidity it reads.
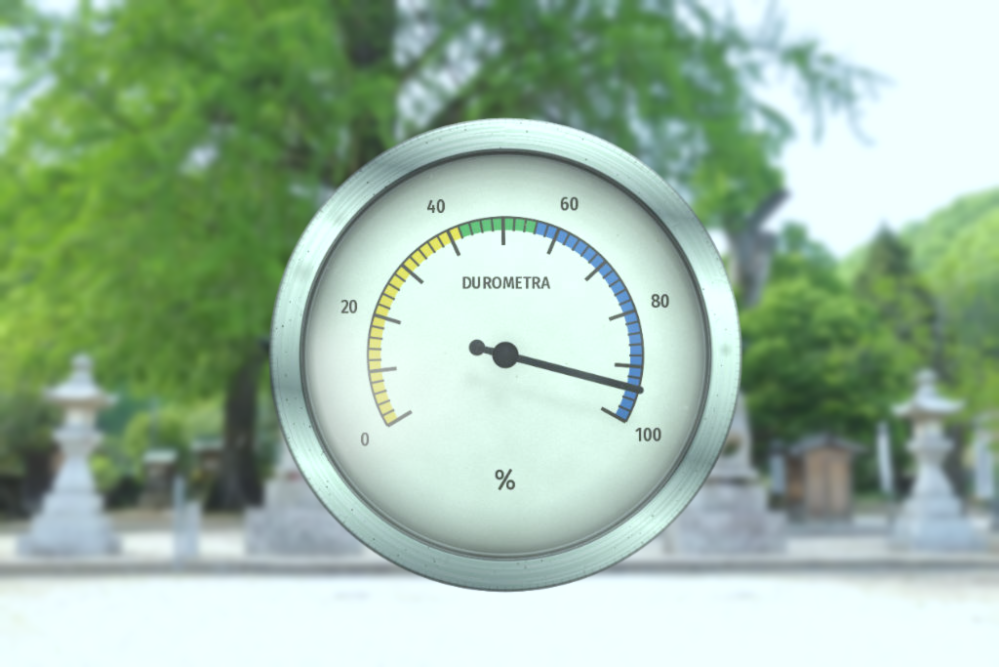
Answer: 94 %
